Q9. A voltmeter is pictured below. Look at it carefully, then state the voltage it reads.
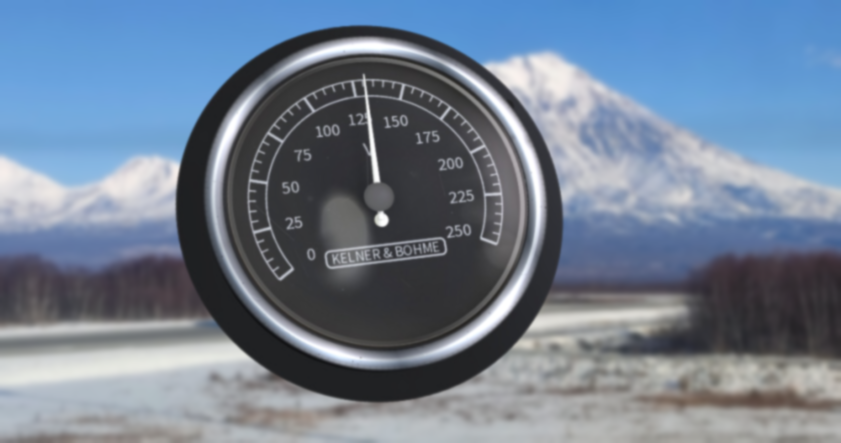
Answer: 130 V
